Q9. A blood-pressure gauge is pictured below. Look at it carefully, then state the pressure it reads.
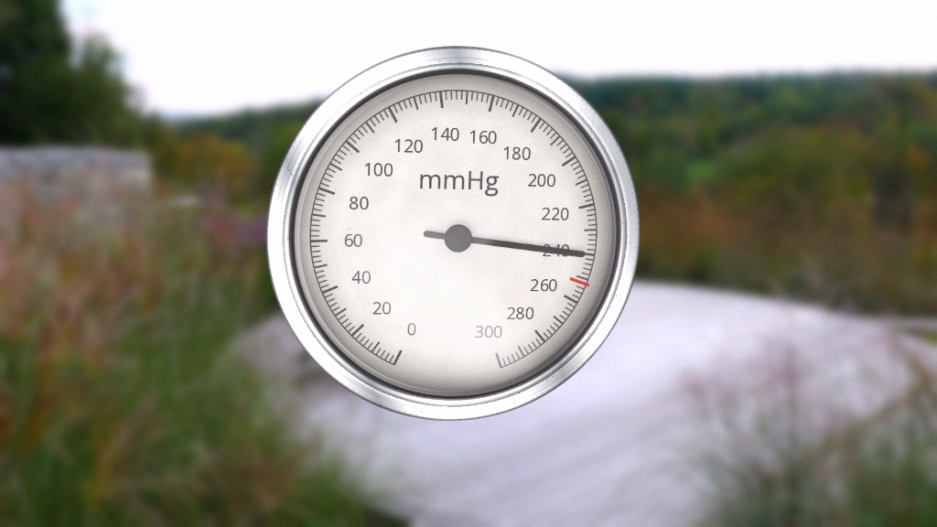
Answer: 240 mmHg
